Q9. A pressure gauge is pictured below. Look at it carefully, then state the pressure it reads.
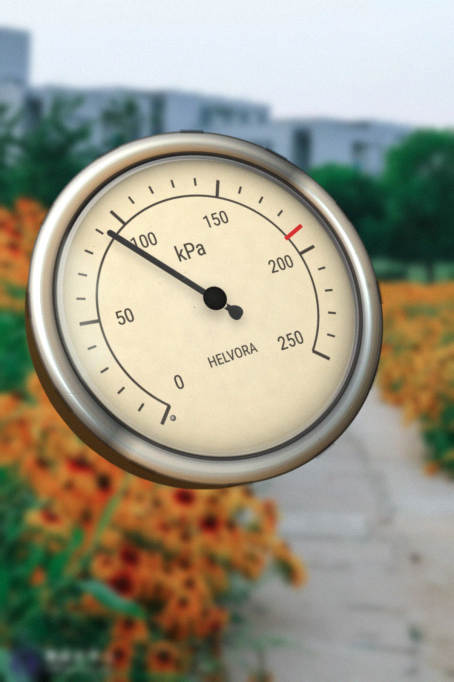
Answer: 90 kPa
